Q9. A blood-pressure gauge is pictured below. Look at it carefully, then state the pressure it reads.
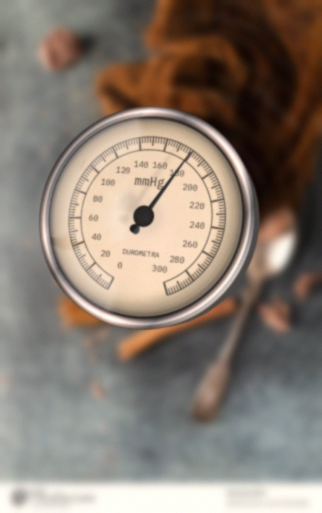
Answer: 180 mmHg
